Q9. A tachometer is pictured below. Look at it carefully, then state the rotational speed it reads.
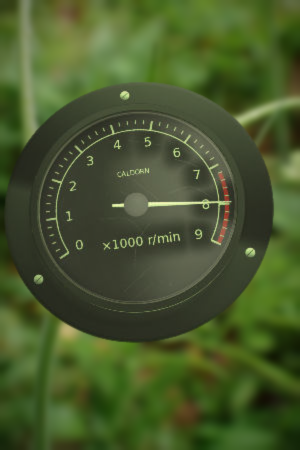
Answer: 8000 rpm
